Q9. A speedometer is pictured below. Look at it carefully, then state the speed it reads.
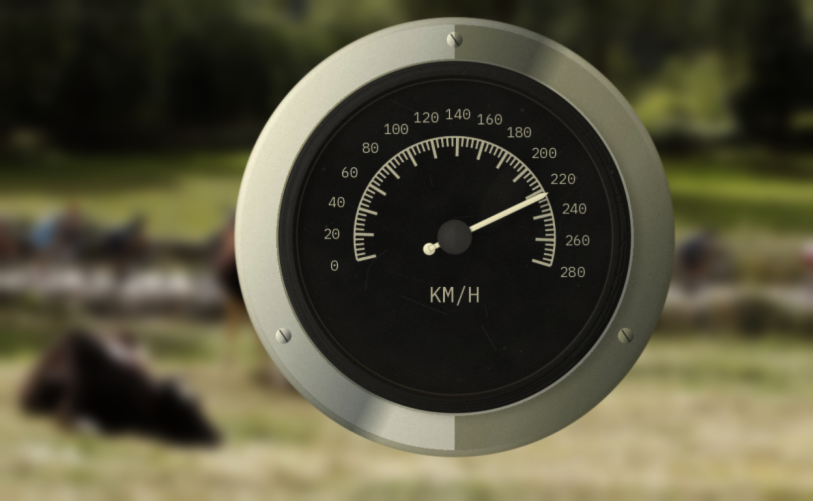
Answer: 224 km/h
